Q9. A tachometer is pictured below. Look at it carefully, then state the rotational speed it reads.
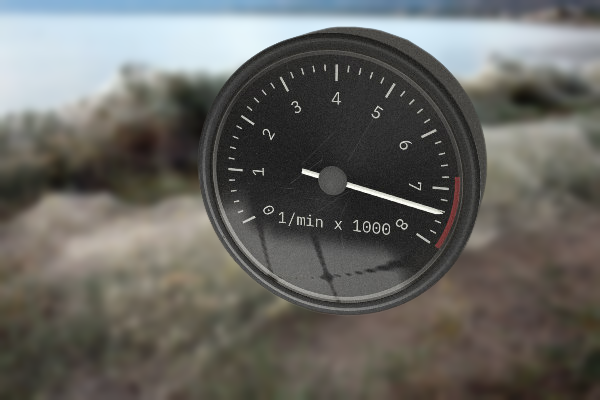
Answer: 7400 rpm
